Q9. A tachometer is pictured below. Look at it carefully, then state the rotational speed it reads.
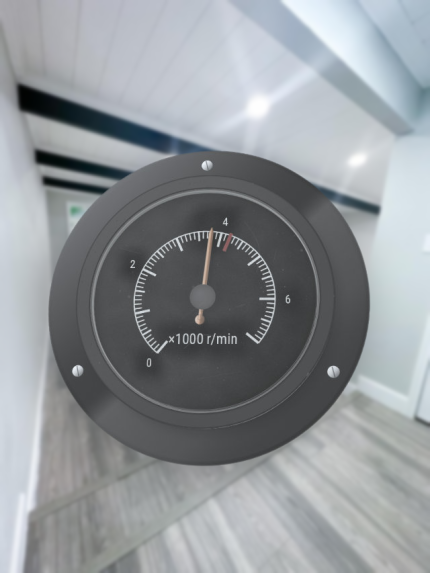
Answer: 3800 rpm
